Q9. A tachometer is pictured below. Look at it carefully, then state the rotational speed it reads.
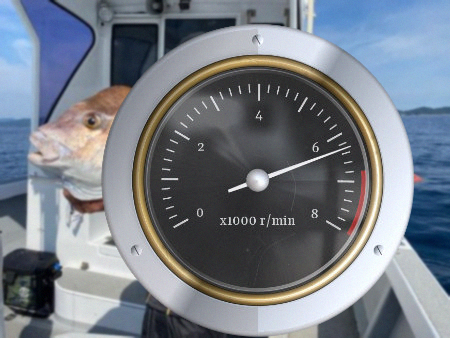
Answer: 6300 rpm
